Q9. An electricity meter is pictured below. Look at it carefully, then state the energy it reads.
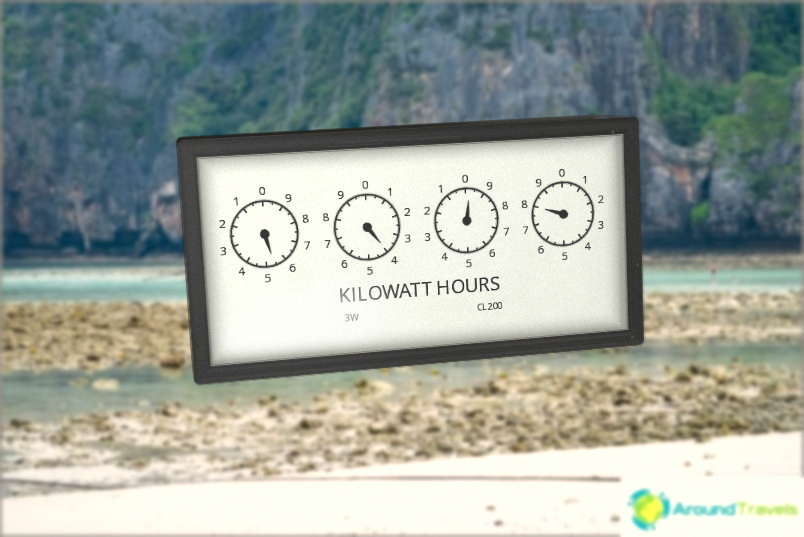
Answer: 5398 kWh
